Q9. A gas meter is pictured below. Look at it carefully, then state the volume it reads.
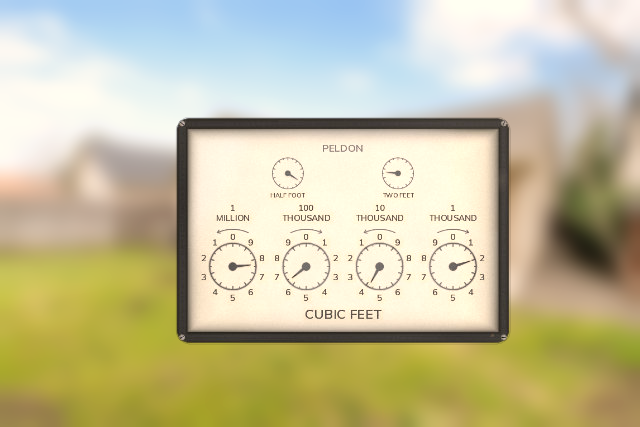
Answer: 764200 ft³
